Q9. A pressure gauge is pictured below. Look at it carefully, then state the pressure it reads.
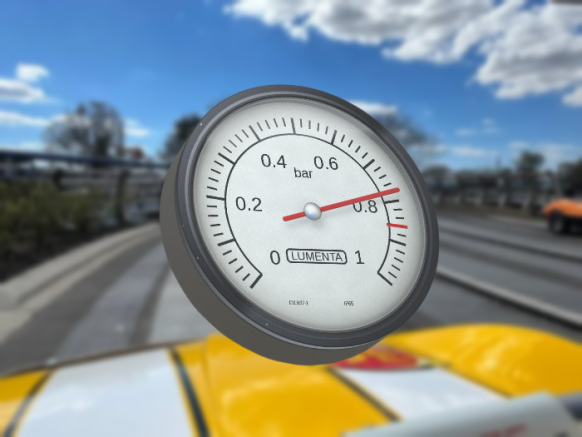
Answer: 0.78 bar
